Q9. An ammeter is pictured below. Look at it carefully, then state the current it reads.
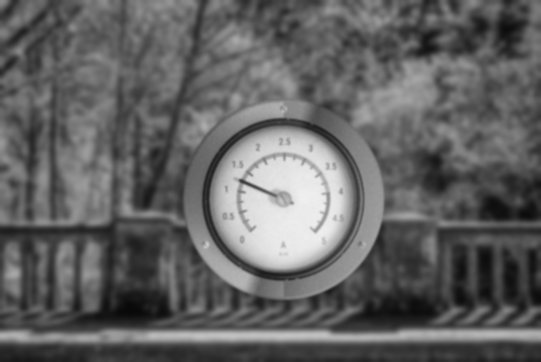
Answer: 1.25 A
